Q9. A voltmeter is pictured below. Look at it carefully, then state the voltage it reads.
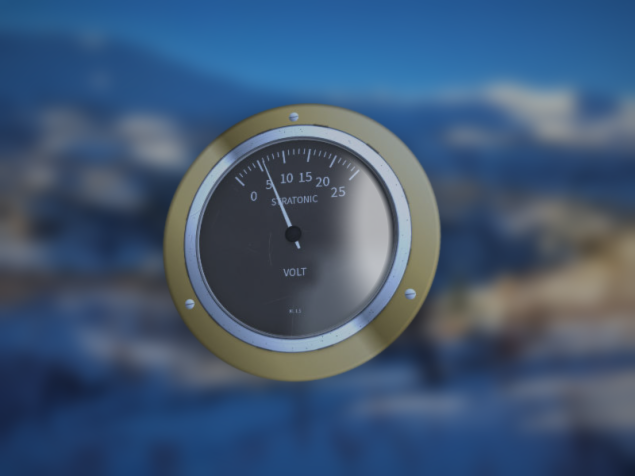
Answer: 6 V
